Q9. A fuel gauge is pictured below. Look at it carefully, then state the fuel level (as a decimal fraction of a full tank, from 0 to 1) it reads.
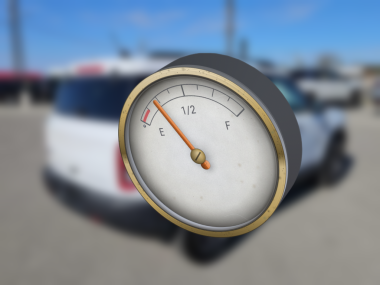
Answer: 0.25
